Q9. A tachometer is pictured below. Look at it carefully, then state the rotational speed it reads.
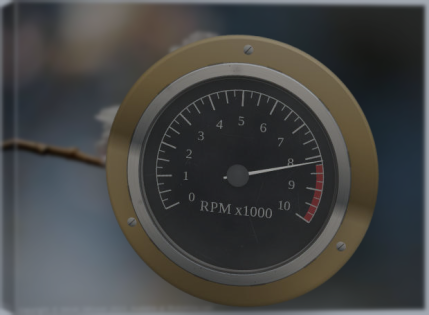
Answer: 8125 rpm
